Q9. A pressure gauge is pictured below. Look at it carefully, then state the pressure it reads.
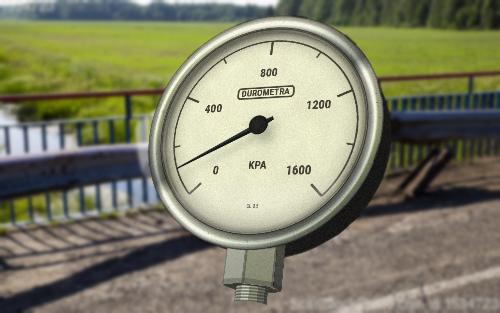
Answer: 100 kPa
